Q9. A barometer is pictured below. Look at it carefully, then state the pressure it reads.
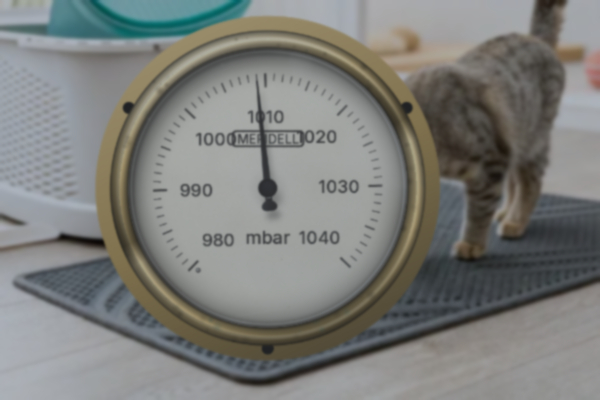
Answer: 1009 mbar
